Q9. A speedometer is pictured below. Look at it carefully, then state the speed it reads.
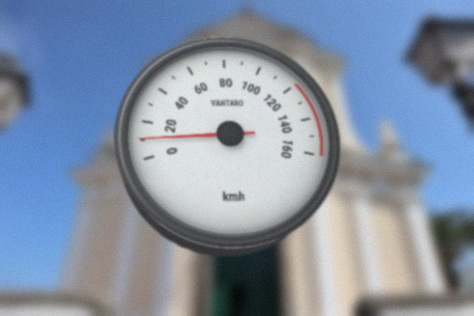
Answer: 10 km/h
